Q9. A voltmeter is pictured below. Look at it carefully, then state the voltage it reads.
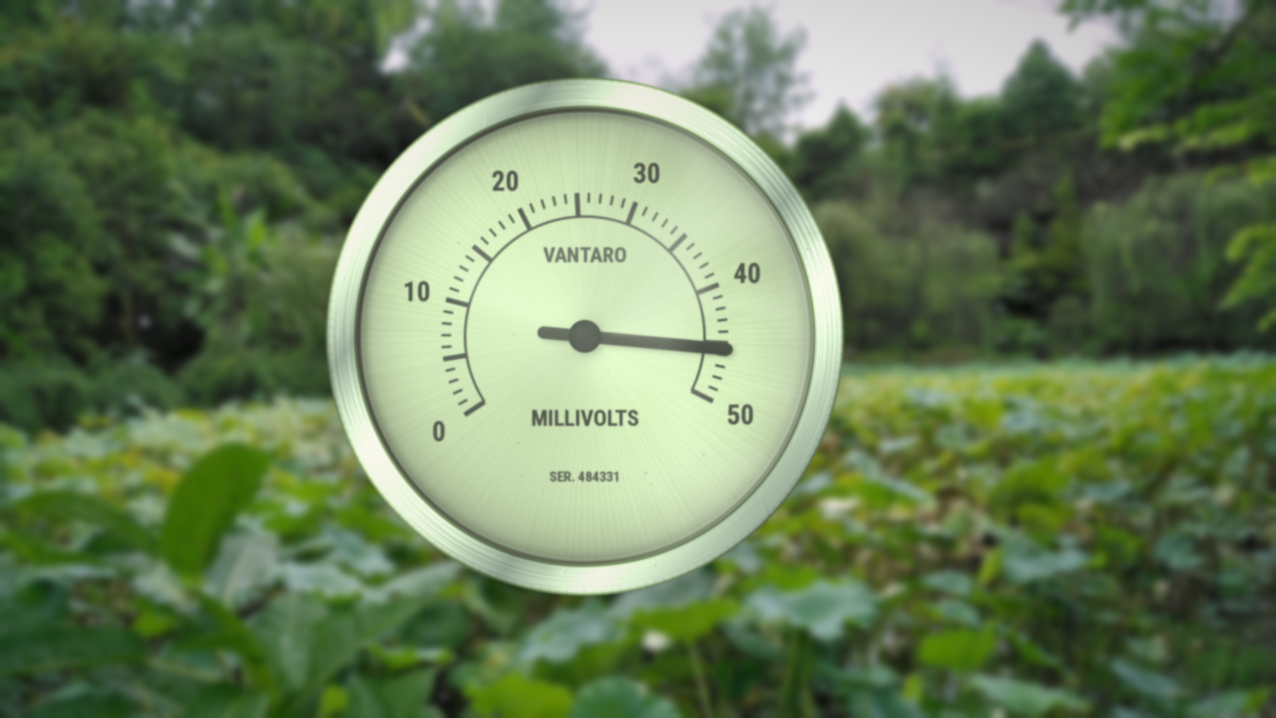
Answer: 45.5 mV
